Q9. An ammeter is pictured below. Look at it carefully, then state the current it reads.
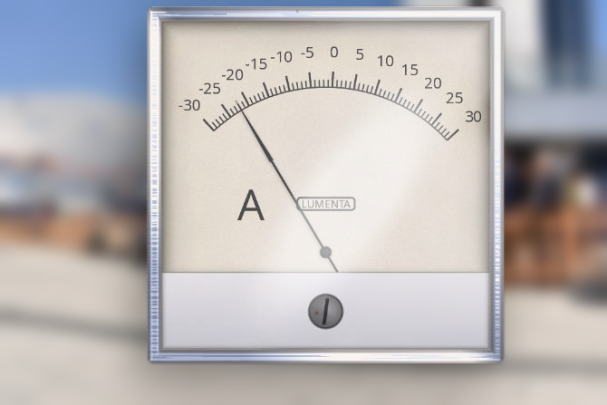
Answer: -22 A
